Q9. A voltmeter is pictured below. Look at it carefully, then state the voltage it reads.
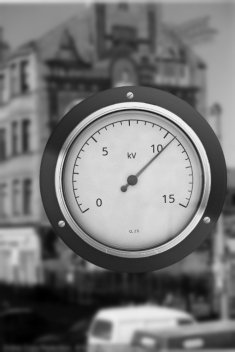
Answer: 10.5 kV
